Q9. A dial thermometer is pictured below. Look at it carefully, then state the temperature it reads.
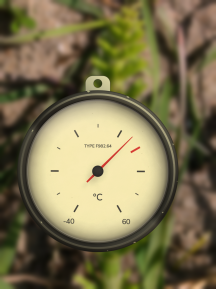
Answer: 25 °C
